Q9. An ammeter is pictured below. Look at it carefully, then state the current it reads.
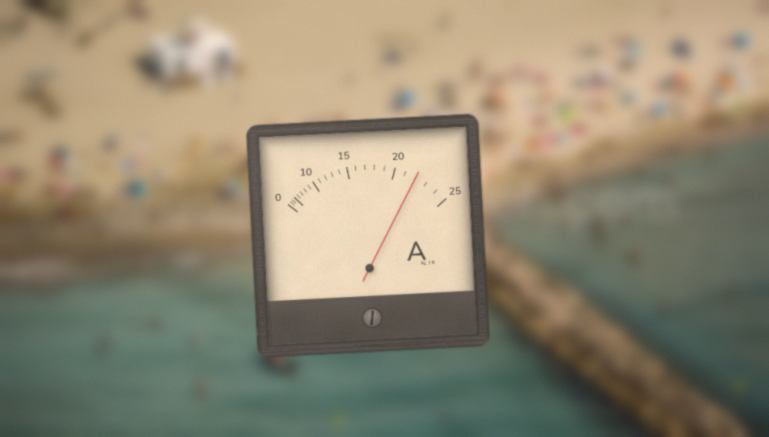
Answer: 22 A
